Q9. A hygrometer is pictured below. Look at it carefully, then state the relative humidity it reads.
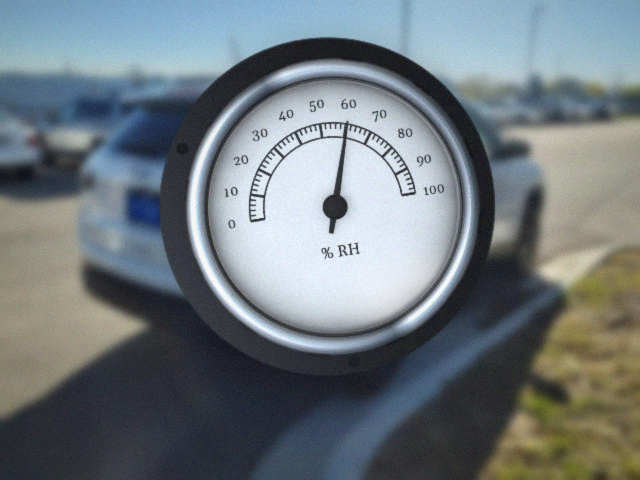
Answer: 60 %
